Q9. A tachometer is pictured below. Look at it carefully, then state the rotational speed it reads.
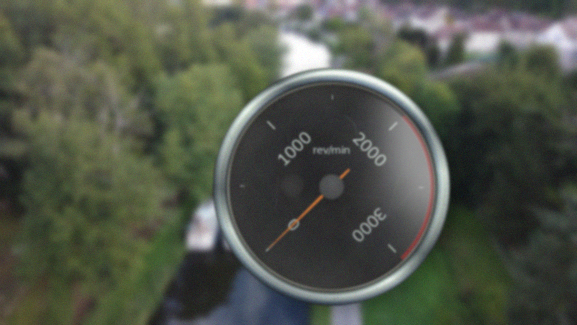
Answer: 0 rpm
